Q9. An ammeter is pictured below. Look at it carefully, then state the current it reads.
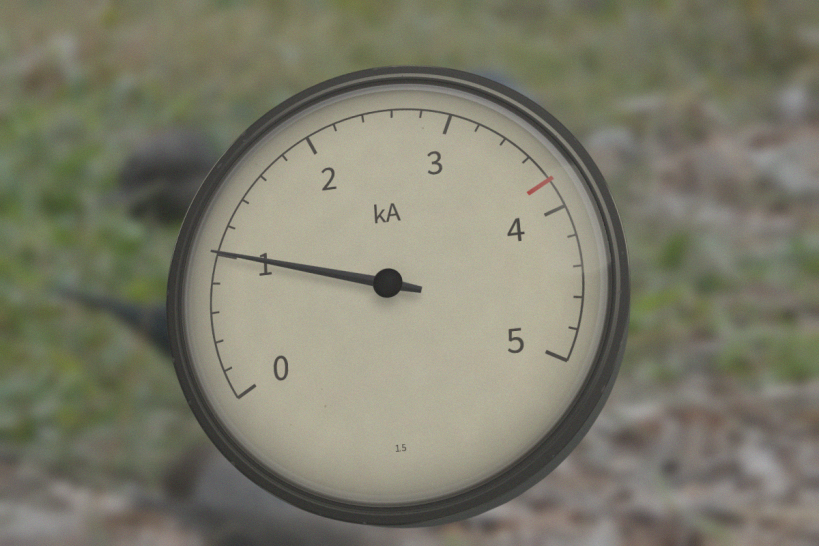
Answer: 1 kA
